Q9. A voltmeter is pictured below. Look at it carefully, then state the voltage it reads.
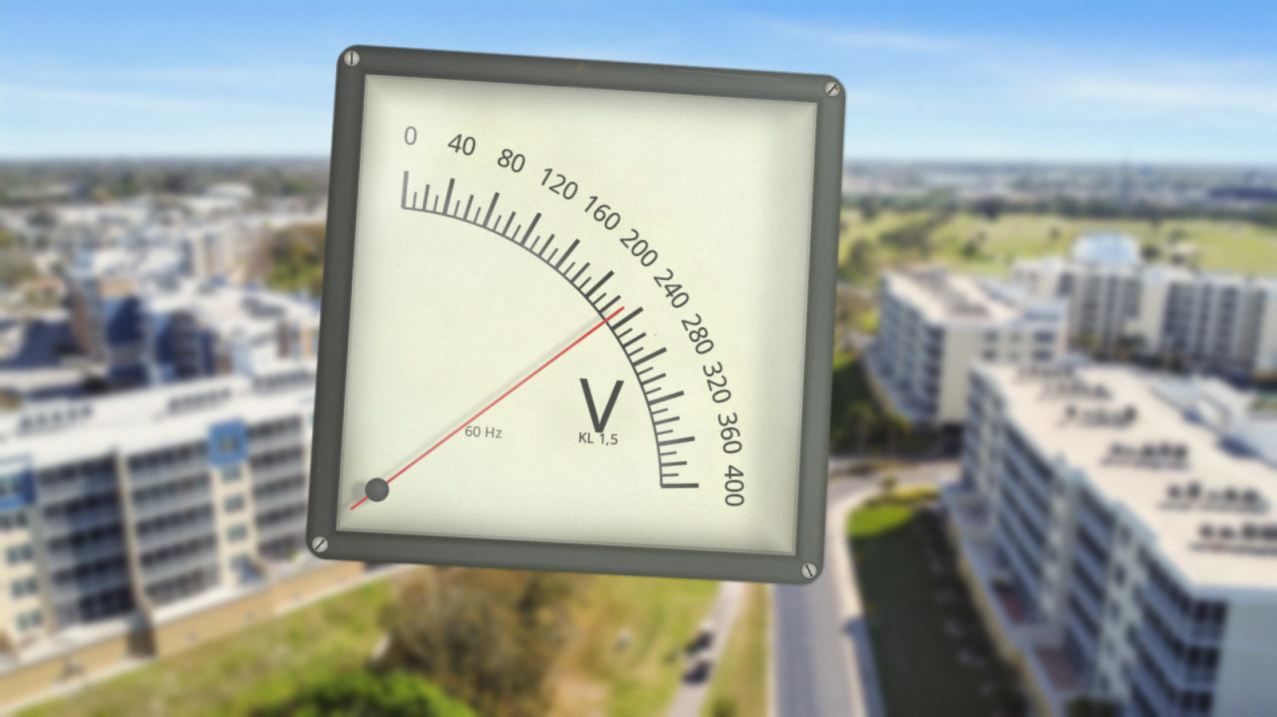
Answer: 230 V
